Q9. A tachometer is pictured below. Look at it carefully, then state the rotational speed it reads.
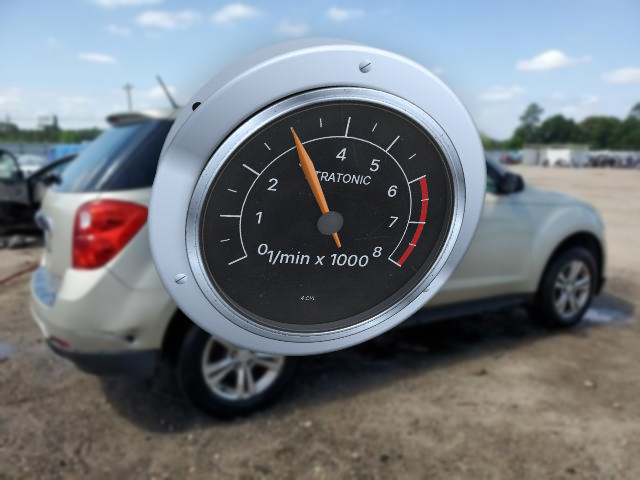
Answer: 3000 rpm
